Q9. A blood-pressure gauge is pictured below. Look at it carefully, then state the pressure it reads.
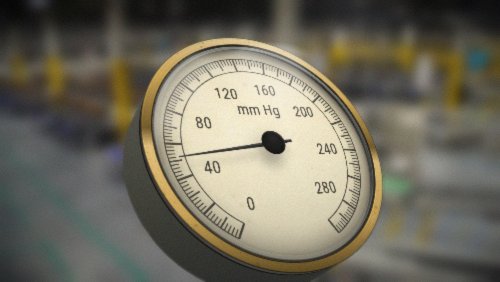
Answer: 50 mmHg
